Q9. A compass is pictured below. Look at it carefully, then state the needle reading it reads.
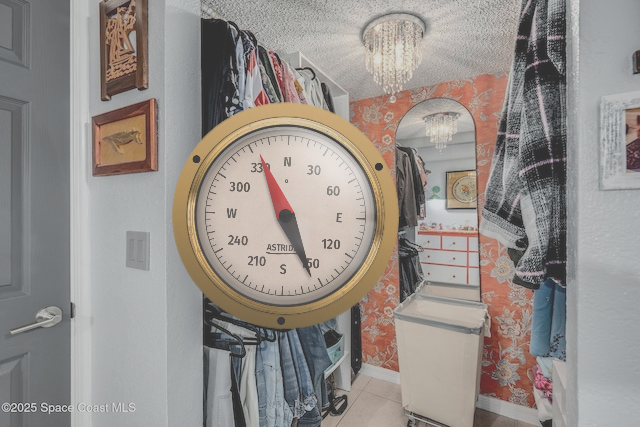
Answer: 335 °
